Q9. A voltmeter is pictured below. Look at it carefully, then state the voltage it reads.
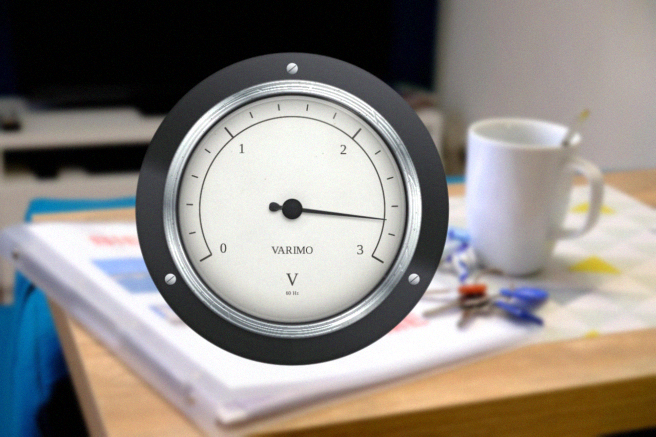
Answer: 2.7 V
